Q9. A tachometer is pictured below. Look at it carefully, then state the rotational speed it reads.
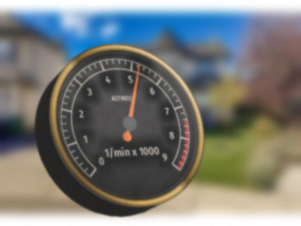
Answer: 5200 rpm
